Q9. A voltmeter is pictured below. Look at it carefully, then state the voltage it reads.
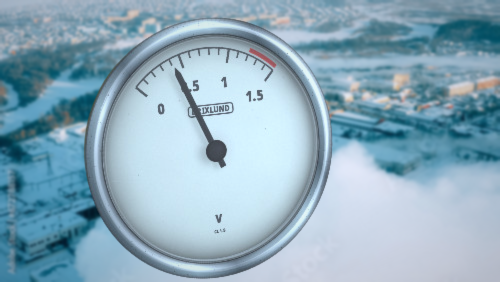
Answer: 0.4 V
